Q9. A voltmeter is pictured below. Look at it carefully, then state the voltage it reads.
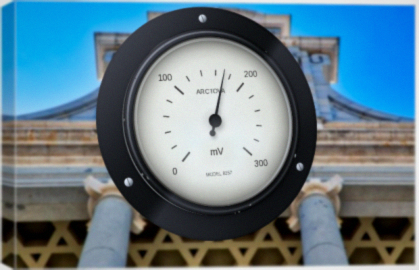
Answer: 170 mV
